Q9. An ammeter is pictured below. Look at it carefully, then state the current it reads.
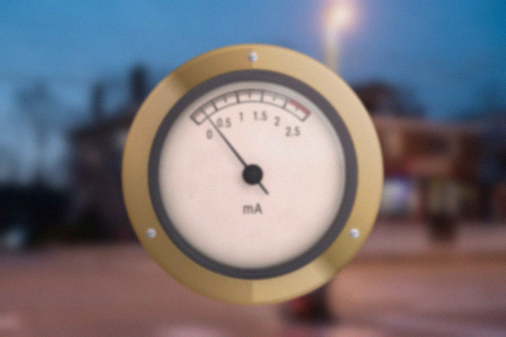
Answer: 0.25 mA
